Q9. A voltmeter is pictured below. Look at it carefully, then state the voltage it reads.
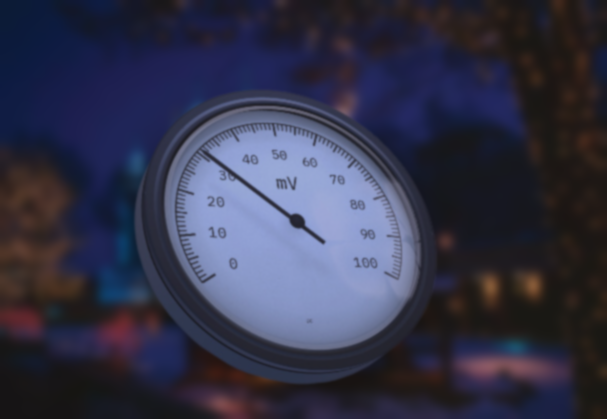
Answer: 30 mV
